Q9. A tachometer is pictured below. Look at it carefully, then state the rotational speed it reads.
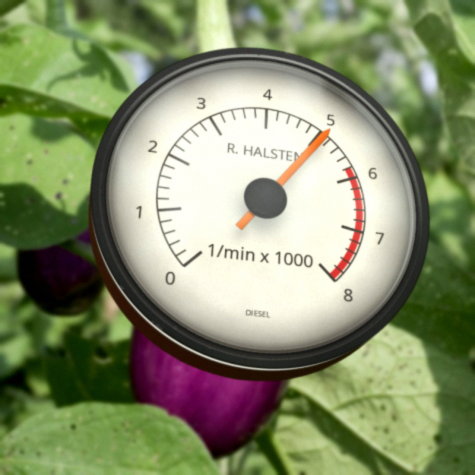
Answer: 5100 rpm
